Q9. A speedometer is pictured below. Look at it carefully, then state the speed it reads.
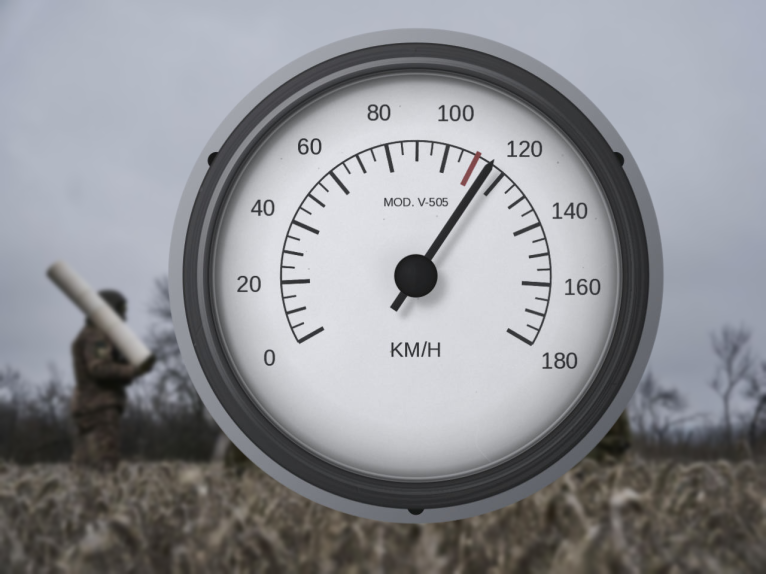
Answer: 115 km/h
